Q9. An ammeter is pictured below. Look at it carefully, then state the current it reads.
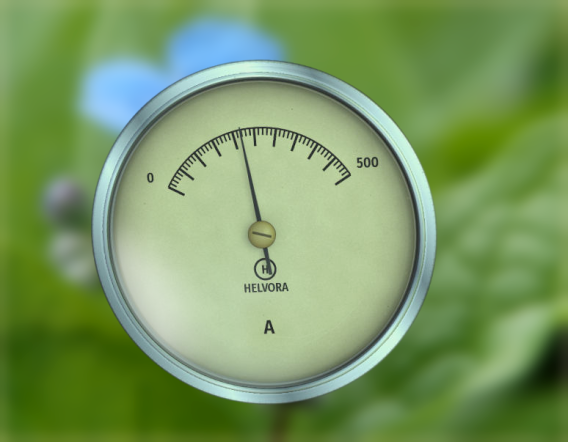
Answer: 220 A
